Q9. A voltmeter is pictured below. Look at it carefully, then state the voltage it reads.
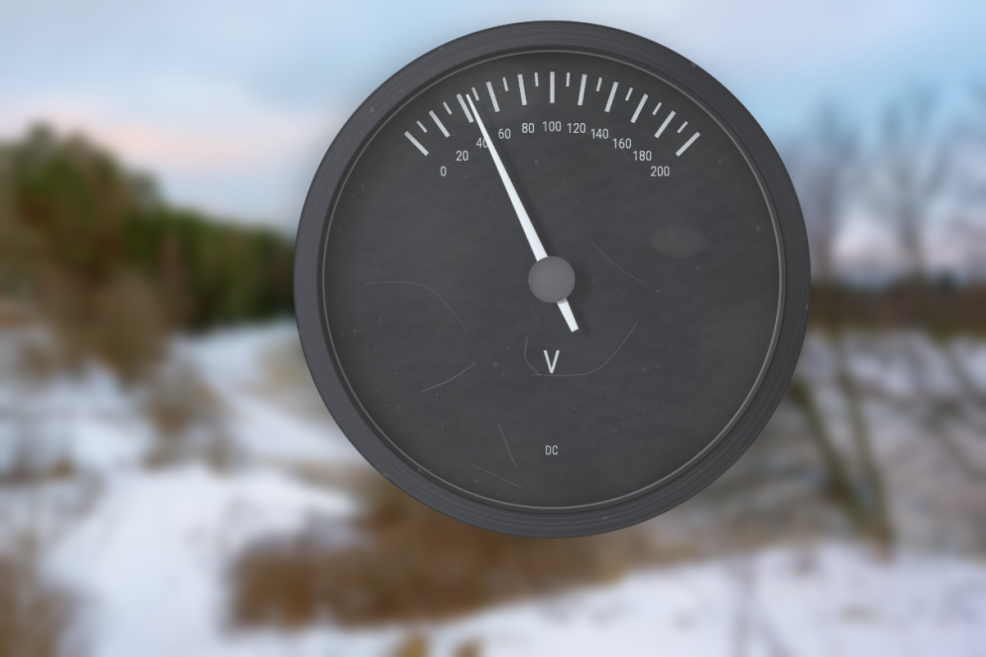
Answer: 45 V
